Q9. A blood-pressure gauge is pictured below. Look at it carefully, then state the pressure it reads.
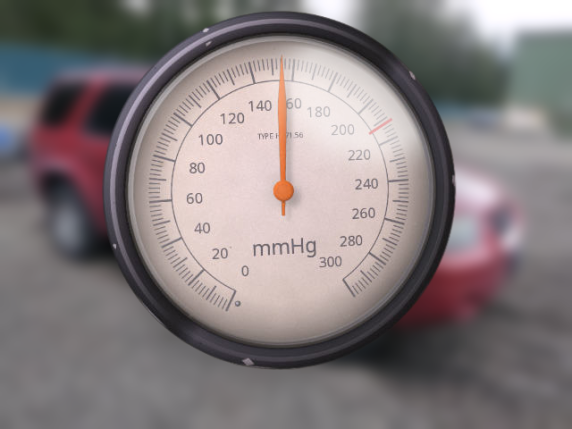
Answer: 154 mmHg
